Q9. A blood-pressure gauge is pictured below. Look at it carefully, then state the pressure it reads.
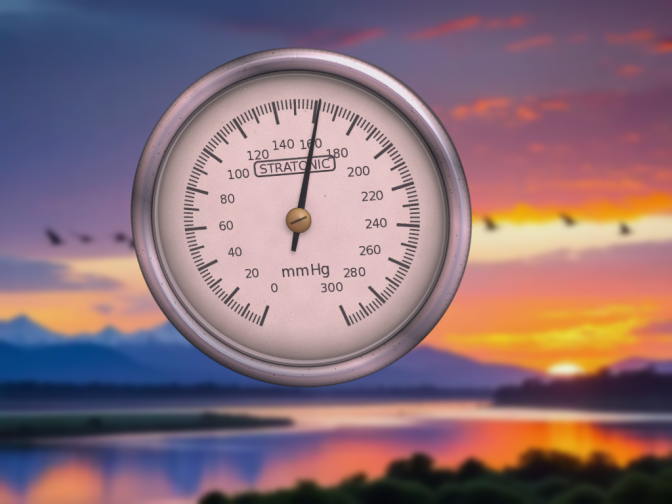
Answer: 162 mmHg
